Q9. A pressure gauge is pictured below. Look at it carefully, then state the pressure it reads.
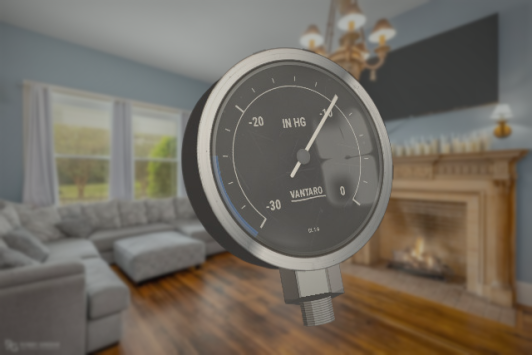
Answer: -10 inHg
